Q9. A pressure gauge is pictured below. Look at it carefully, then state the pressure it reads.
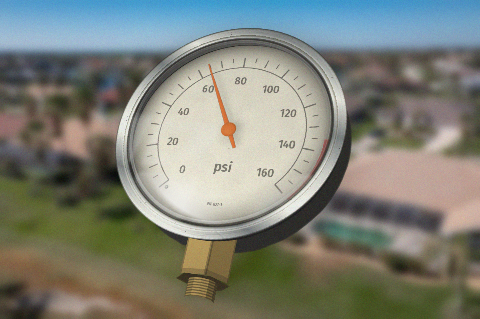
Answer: 65 psi
